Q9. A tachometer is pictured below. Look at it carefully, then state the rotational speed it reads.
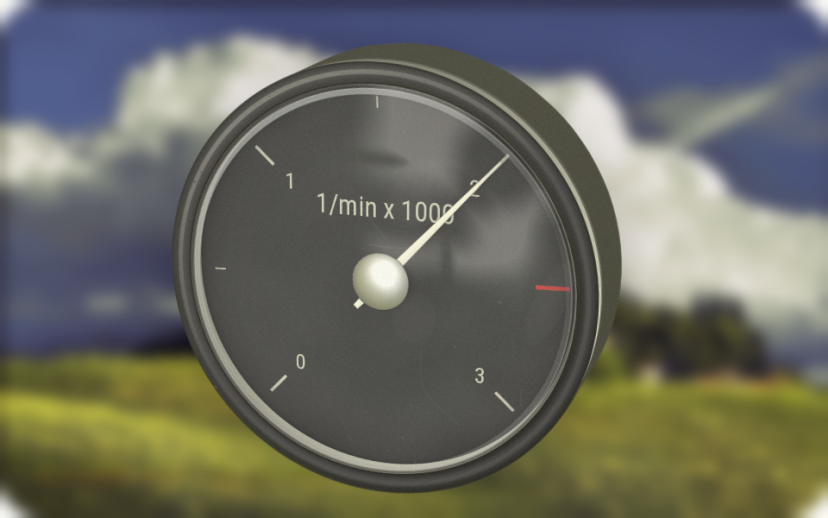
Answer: 2000 rpm
